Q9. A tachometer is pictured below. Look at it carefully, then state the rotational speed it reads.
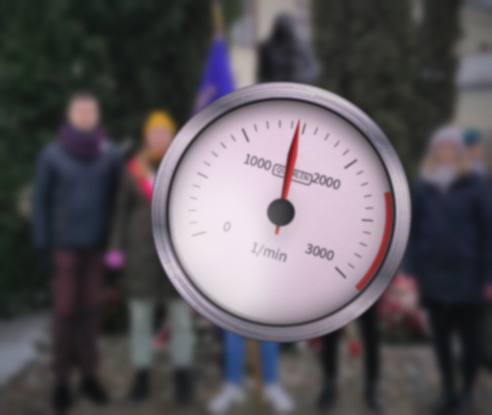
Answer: 1450 rpm
